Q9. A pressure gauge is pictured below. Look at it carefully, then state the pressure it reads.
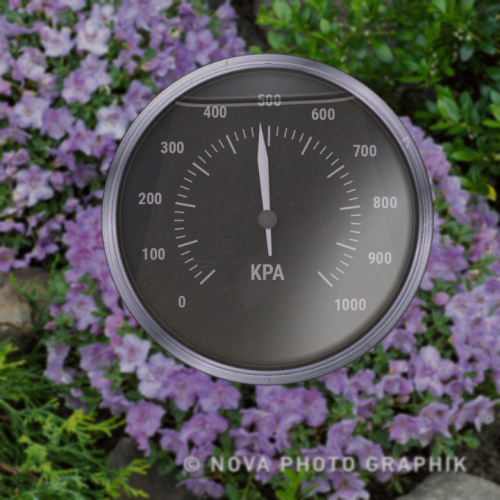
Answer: 480 kPa
